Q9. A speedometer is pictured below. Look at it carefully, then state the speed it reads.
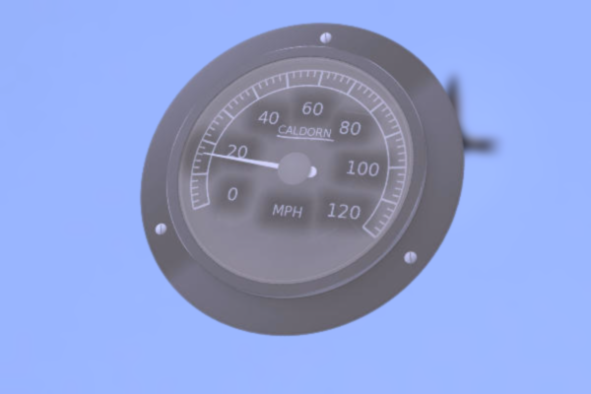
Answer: 16 mph
